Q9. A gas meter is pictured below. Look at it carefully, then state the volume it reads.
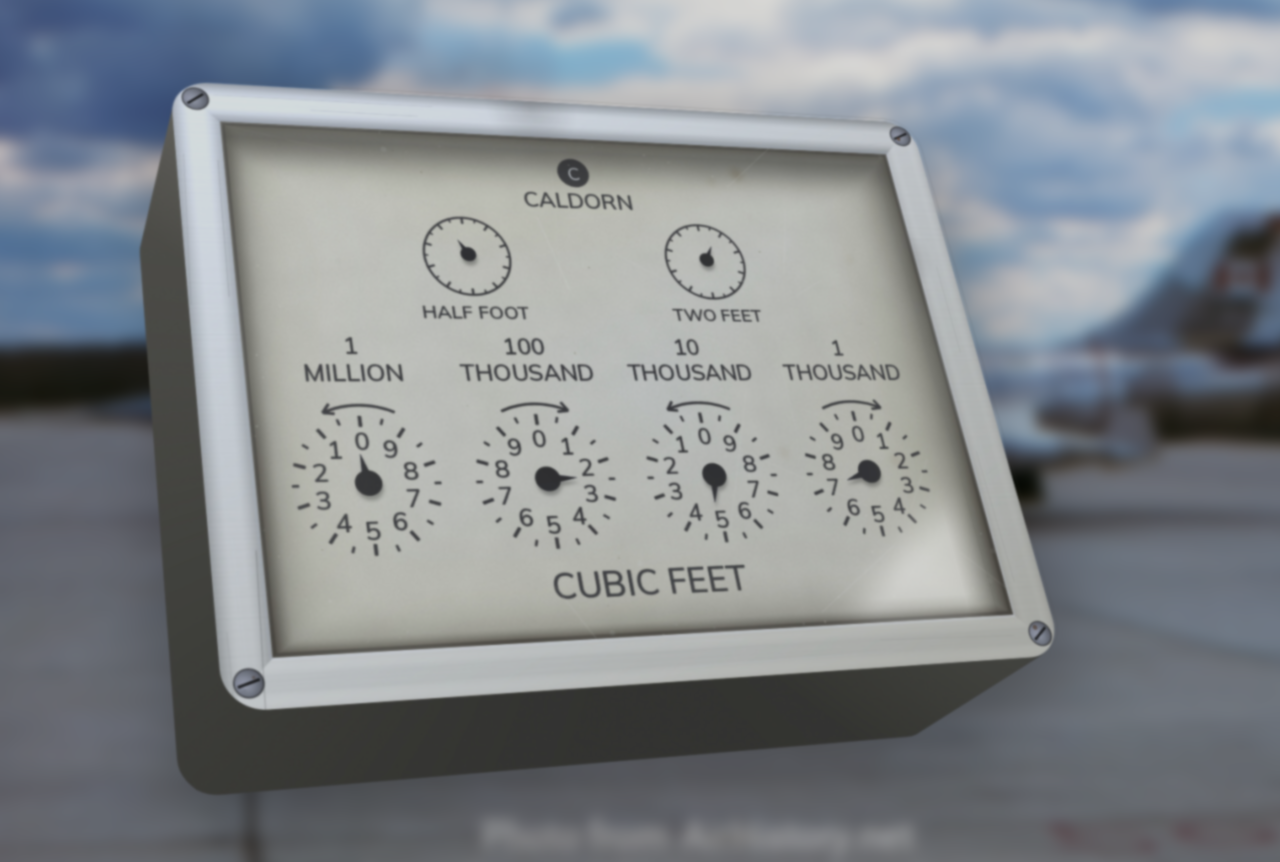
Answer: 24700 ft³
